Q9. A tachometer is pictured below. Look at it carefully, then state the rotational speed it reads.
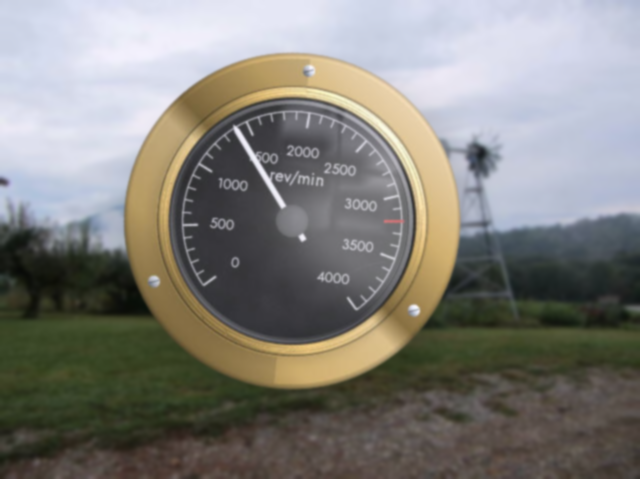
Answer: 1400 rpm
